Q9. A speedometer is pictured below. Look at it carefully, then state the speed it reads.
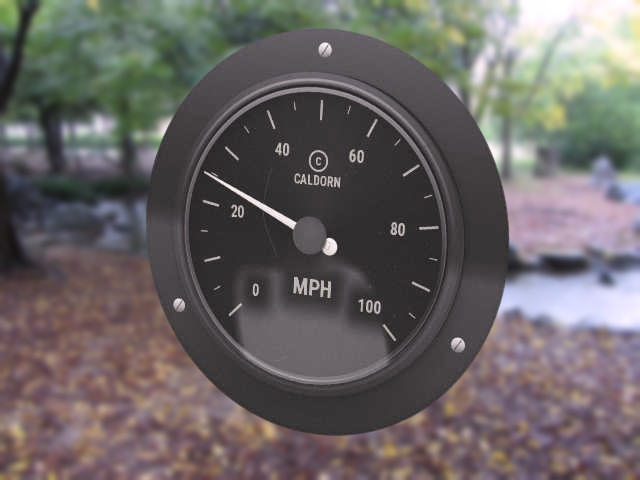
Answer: 25 mph
